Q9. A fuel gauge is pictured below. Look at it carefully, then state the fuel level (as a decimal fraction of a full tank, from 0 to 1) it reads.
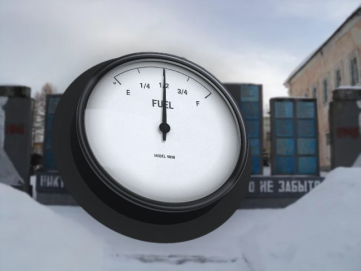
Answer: 0.5
